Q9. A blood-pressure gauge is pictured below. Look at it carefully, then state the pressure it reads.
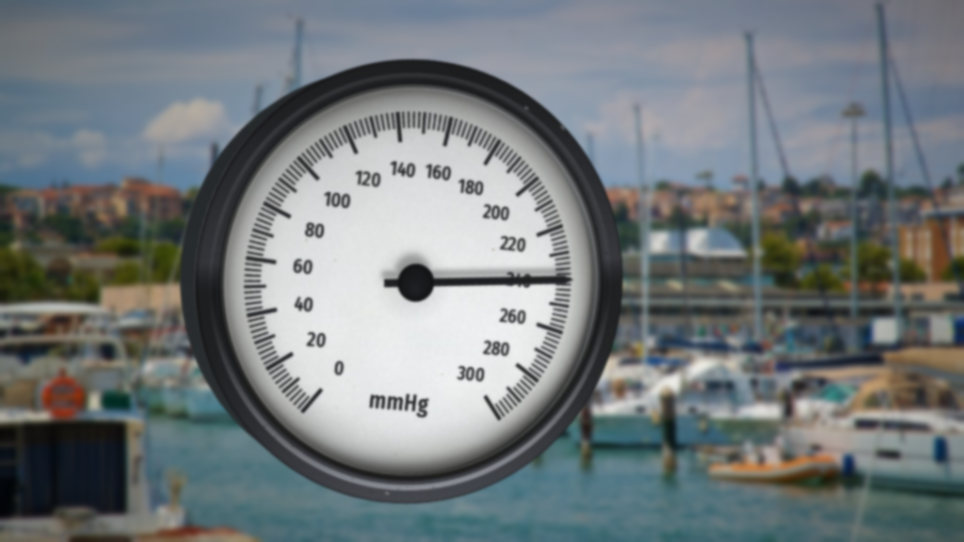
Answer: 240 mmHg
